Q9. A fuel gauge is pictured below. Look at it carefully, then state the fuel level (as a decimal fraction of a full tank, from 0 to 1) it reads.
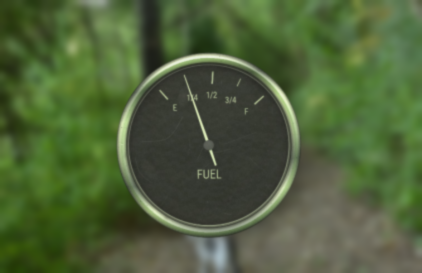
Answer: 0.25
